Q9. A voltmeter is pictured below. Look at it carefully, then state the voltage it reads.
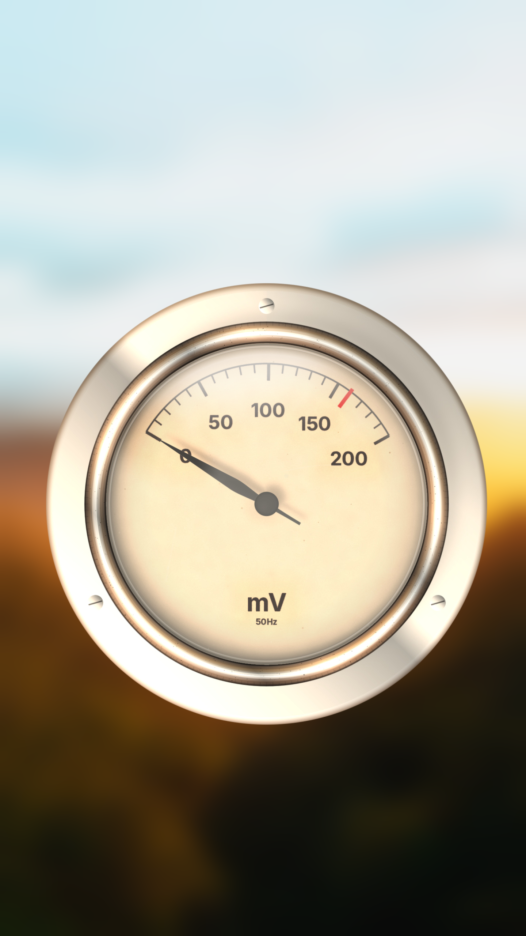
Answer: 0 mV
